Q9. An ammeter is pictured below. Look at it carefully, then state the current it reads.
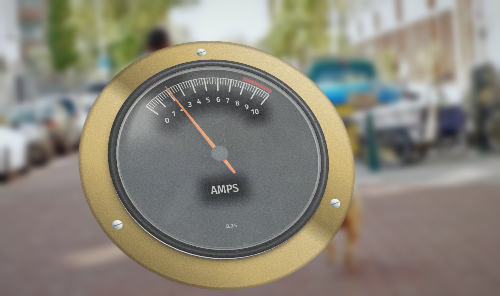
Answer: 2 A
